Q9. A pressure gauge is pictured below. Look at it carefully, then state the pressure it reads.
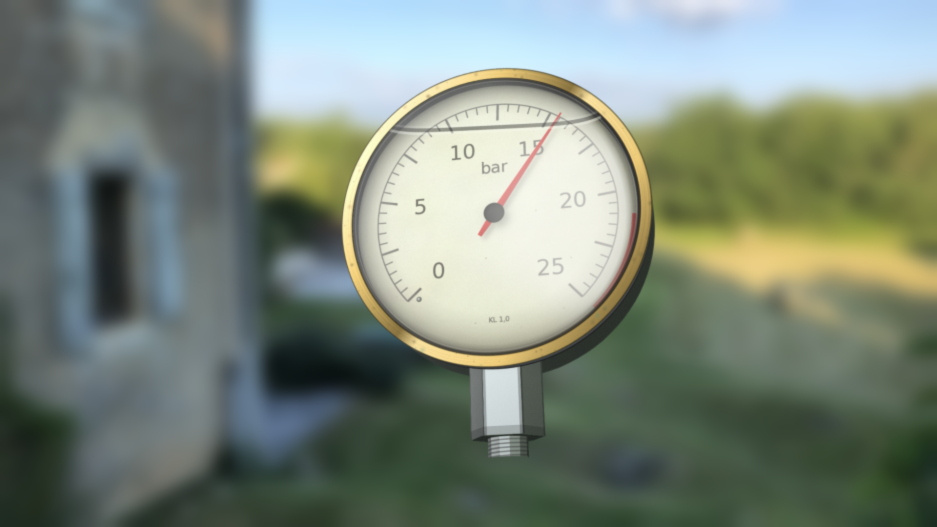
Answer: 15.5 bar
